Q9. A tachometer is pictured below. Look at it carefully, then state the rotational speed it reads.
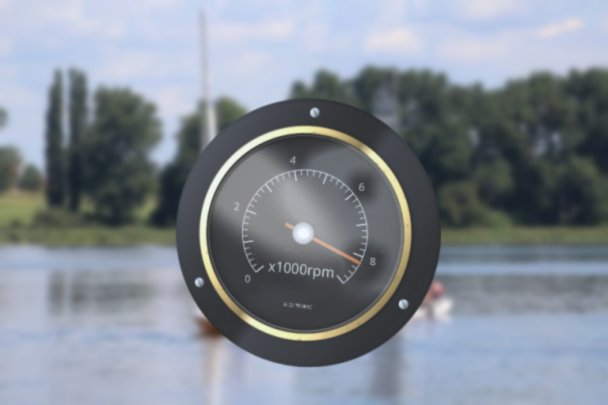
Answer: 8200 rpm
